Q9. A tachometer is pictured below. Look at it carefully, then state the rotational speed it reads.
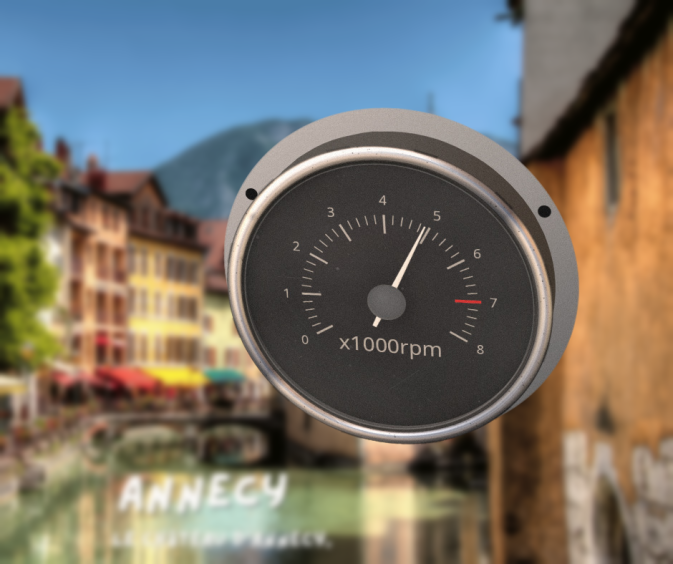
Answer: 4900 rpm
